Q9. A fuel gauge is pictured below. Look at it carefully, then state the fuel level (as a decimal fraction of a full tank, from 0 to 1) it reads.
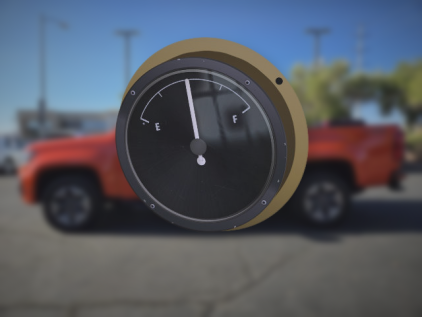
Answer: 0.5
